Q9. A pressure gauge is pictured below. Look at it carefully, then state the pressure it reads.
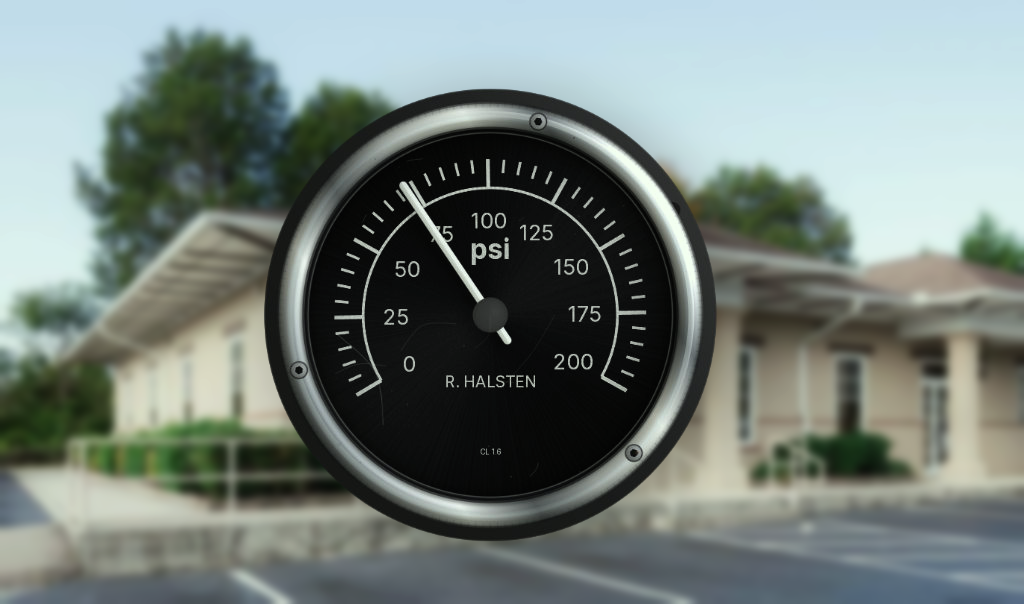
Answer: 72.5 psi
